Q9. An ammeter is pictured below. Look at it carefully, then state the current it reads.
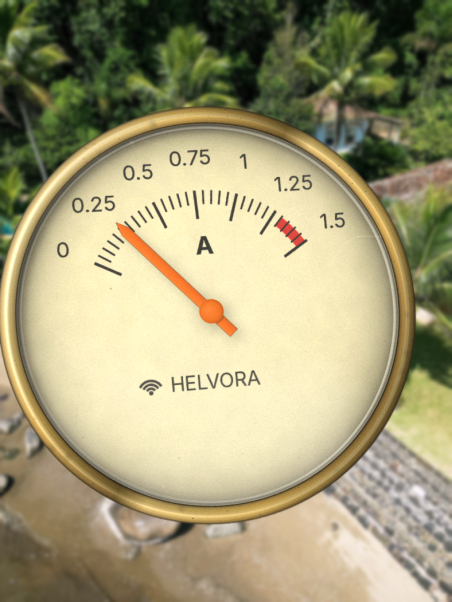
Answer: 0.25 A
